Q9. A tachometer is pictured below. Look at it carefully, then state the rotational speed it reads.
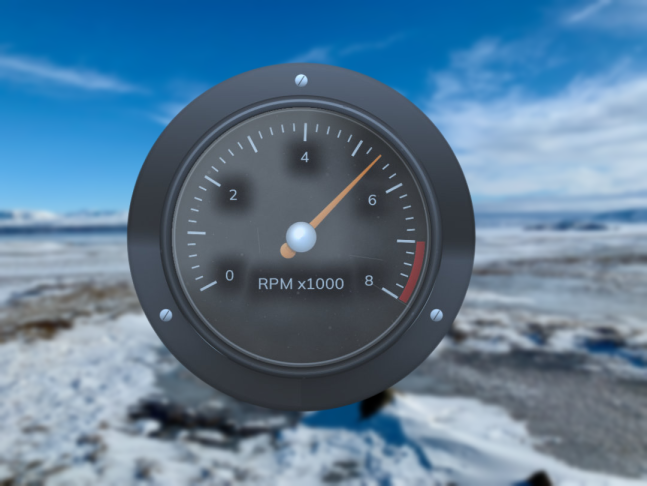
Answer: 5400 rpm
